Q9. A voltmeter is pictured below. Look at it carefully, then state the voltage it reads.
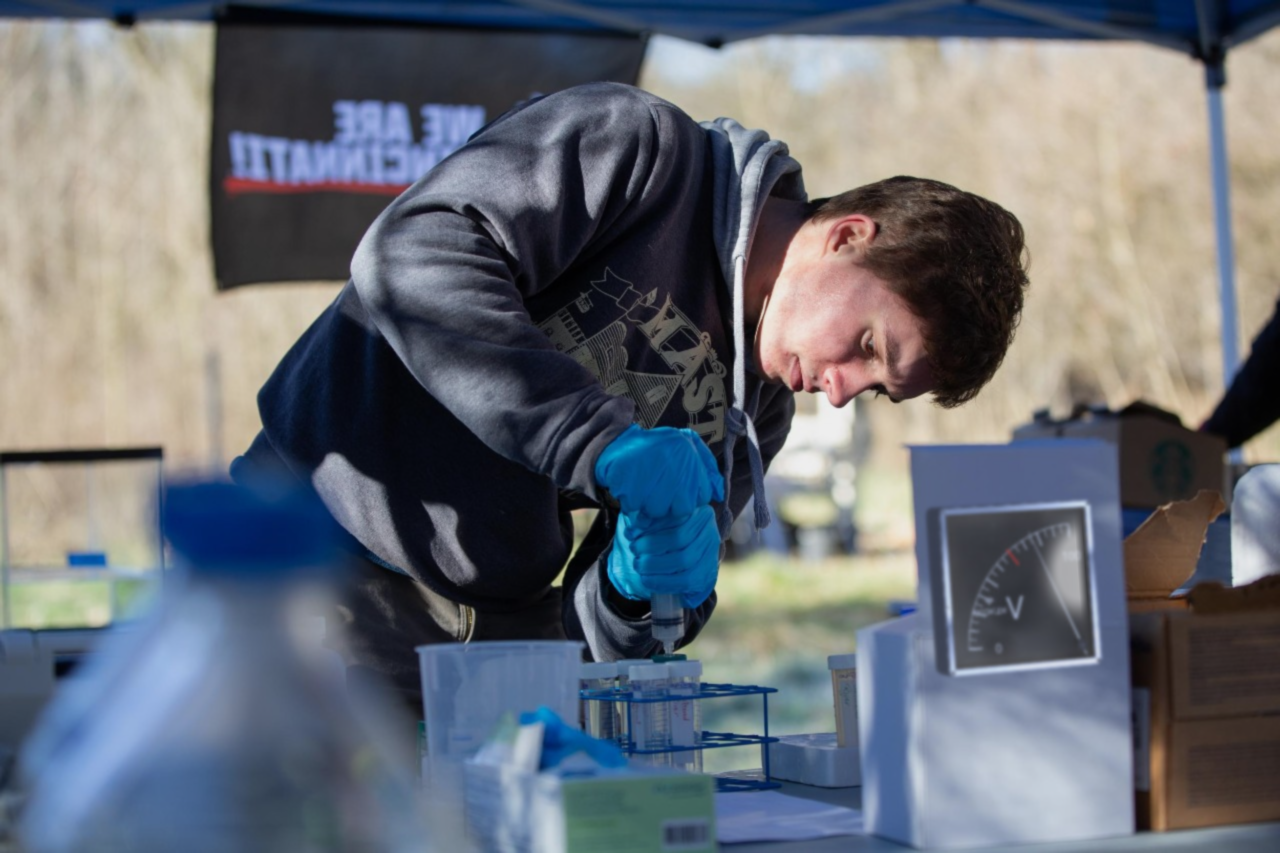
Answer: 75 V
